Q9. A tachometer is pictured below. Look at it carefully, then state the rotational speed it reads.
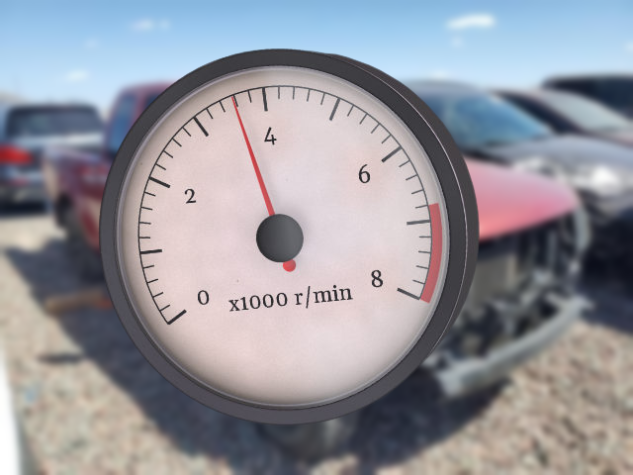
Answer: 3600 rpm
